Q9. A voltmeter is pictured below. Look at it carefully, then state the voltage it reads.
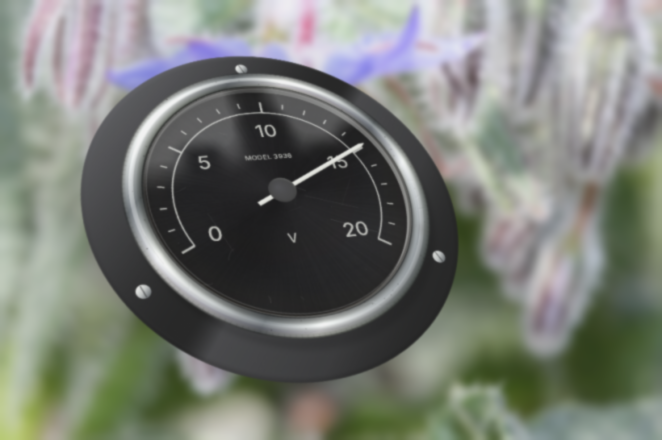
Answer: 15 V
